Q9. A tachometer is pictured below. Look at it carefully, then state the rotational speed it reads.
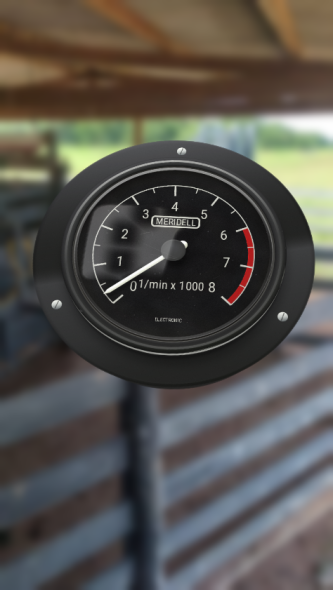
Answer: 250 rpm
